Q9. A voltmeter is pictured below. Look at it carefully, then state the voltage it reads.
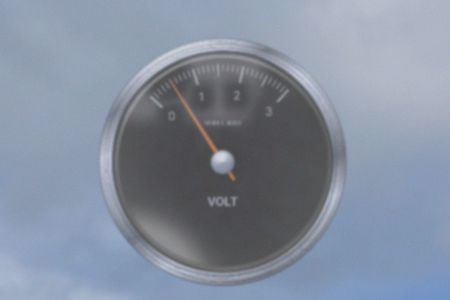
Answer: 0.5 V
